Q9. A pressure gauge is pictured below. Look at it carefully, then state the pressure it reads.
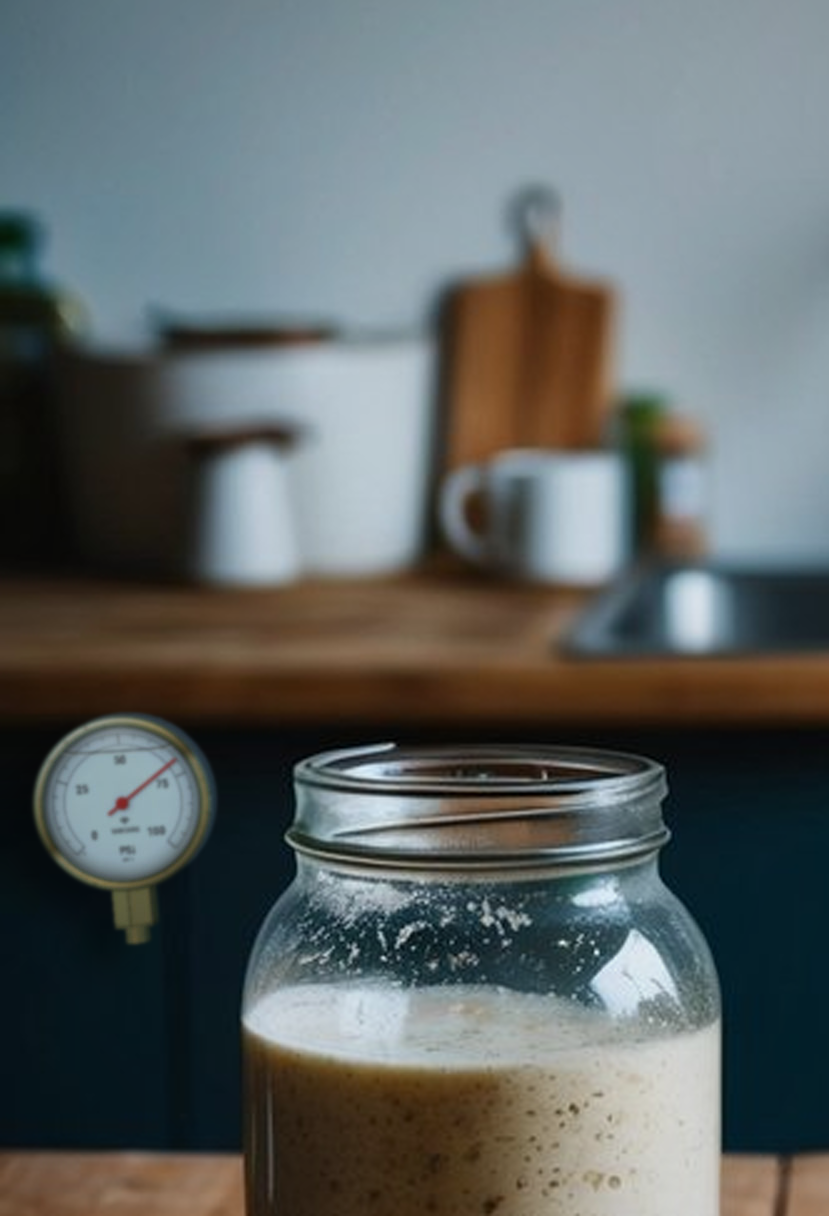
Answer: 70 psi
